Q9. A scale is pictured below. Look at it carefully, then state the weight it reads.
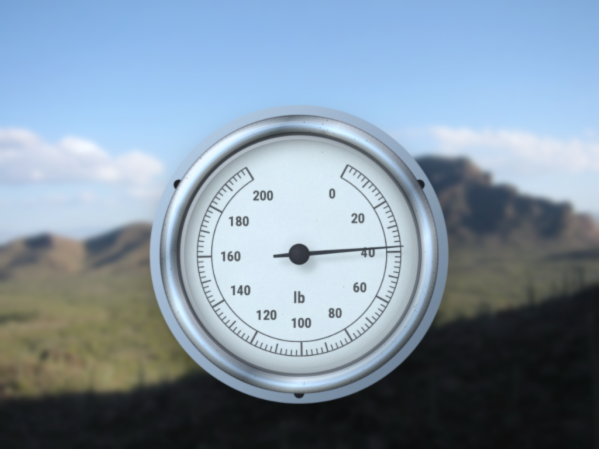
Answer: 38 lb
